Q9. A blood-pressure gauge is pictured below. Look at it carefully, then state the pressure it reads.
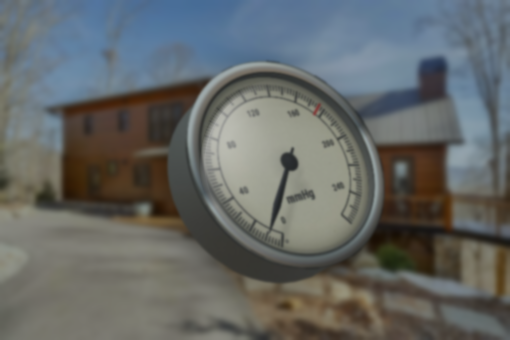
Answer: 10 mmHg
